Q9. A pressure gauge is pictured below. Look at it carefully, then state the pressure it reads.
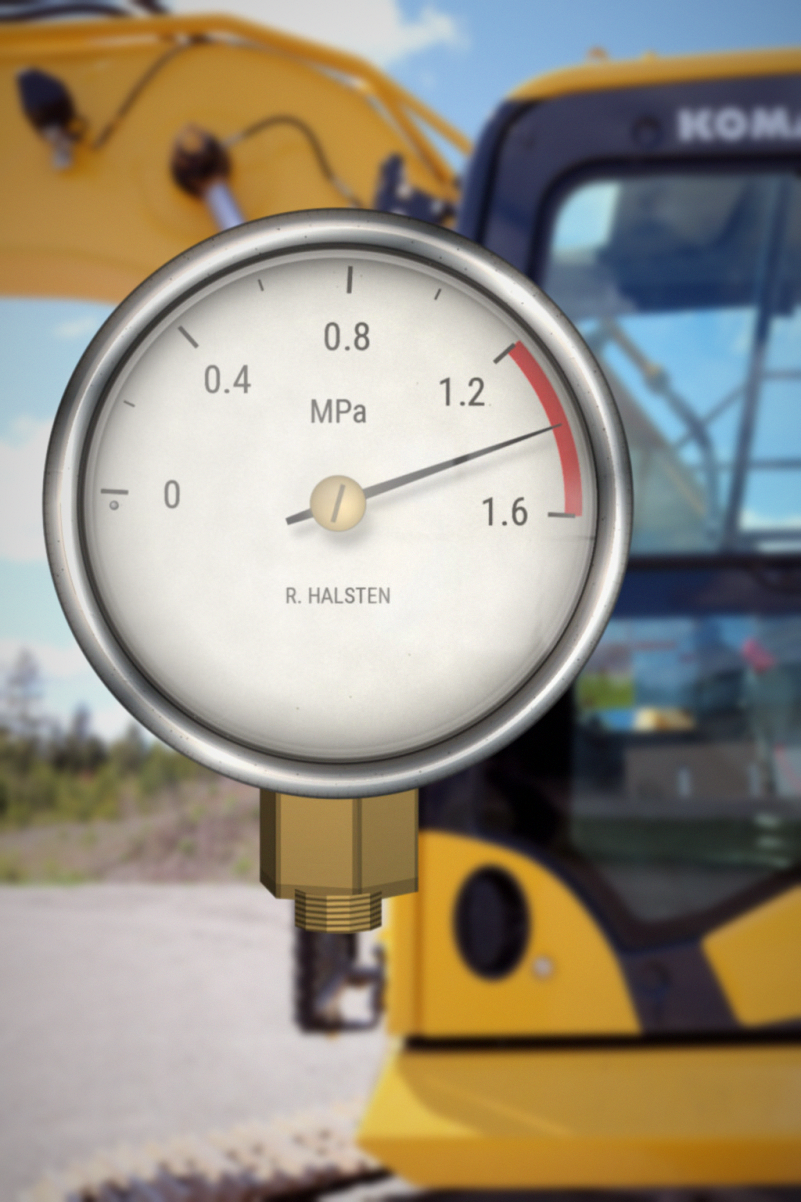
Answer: 1.4 MPa
